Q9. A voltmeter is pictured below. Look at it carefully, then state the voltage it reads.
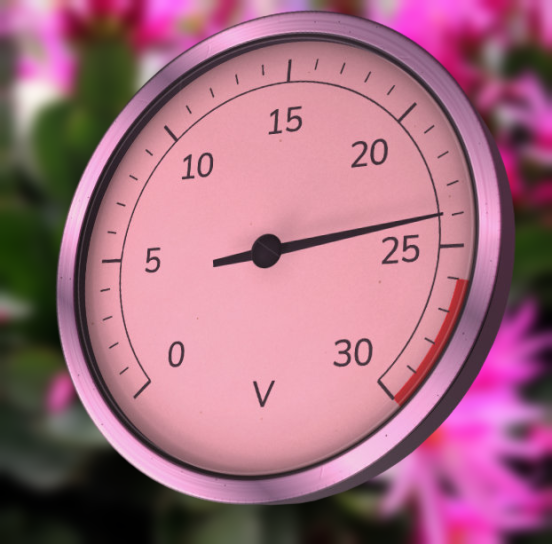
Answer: 24 V
